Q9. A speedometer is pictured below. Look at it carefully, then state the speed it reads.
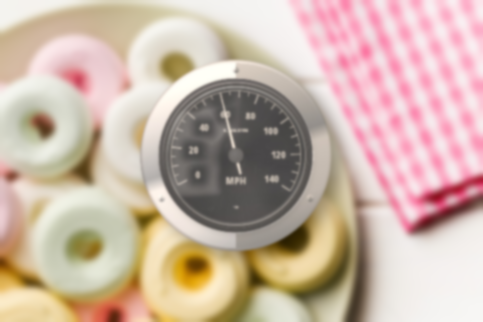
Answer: 60 mph
